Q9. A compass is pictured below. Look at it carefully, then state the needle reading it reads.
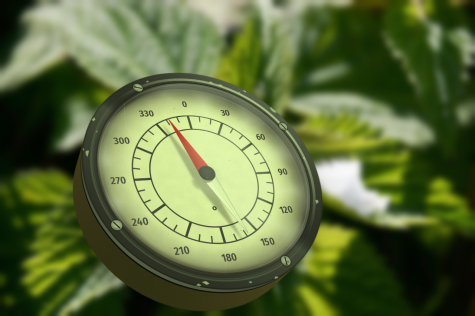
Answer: 340 °
